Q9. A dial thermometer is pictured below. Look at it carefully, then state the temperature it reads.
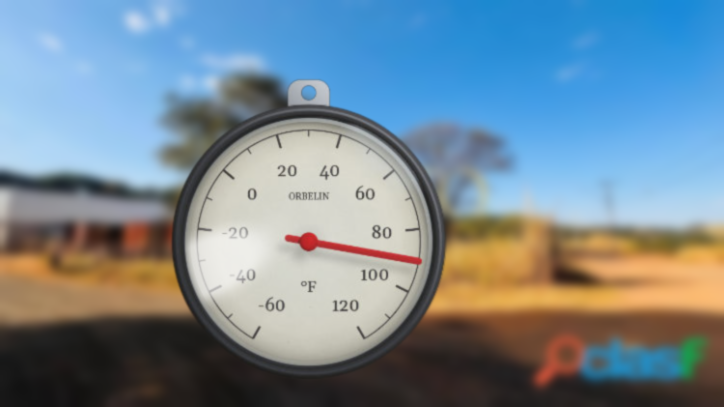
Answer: 90 °F
